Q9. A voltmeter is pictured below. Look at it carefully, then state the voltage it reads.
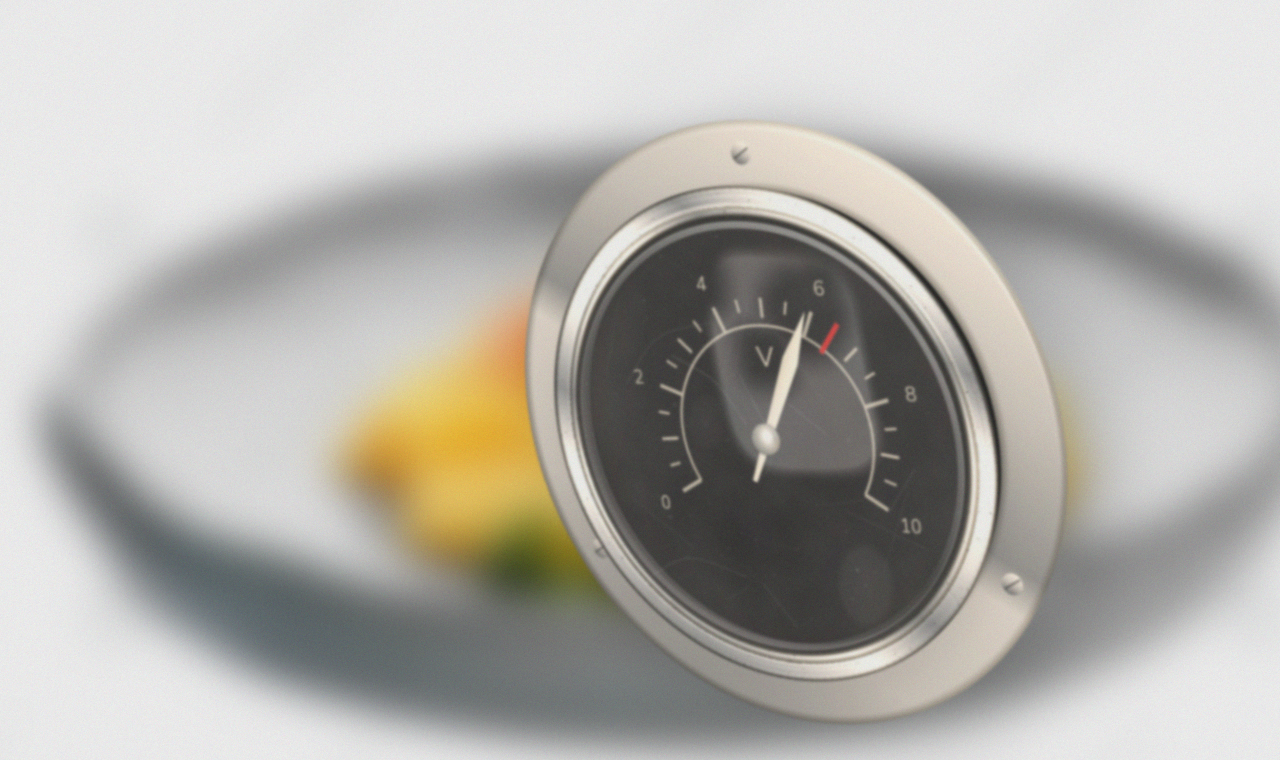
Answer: 6 V
